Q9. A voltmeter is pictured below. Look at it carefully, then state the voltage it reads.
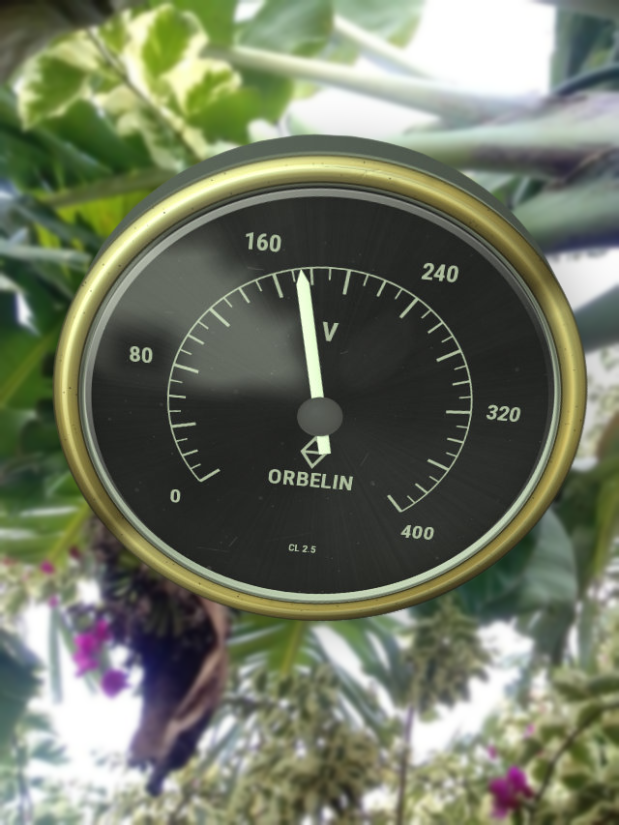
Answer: 175 V
